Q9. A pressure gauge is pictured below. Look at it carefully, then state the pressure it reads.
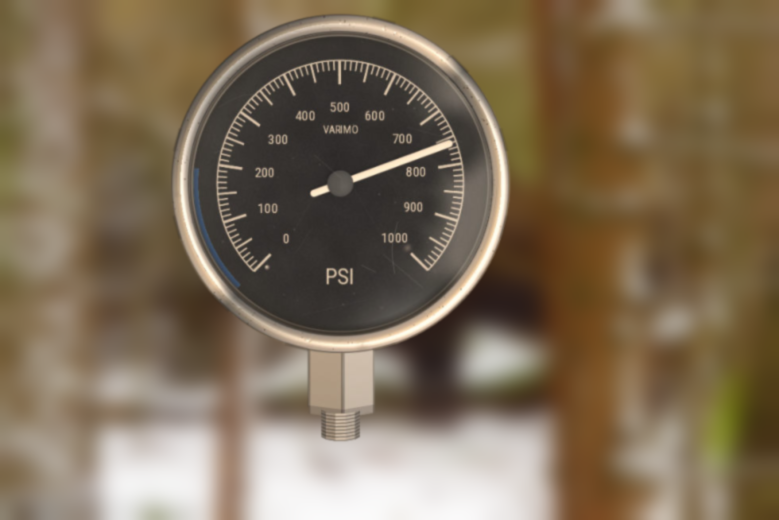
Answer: 760 psi
